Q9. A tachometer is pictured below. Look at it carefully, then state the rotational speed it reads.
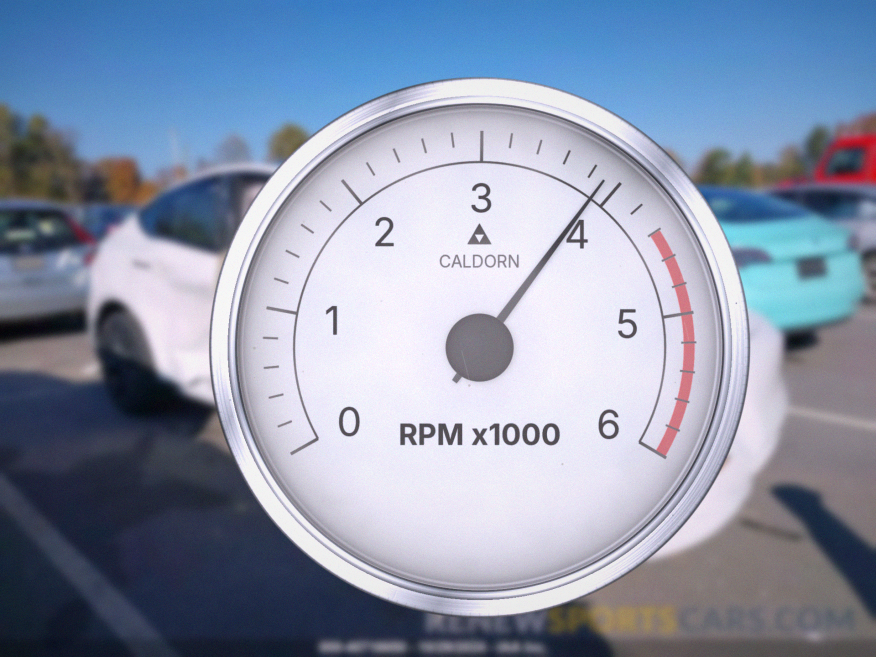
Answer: 3900 rpm
